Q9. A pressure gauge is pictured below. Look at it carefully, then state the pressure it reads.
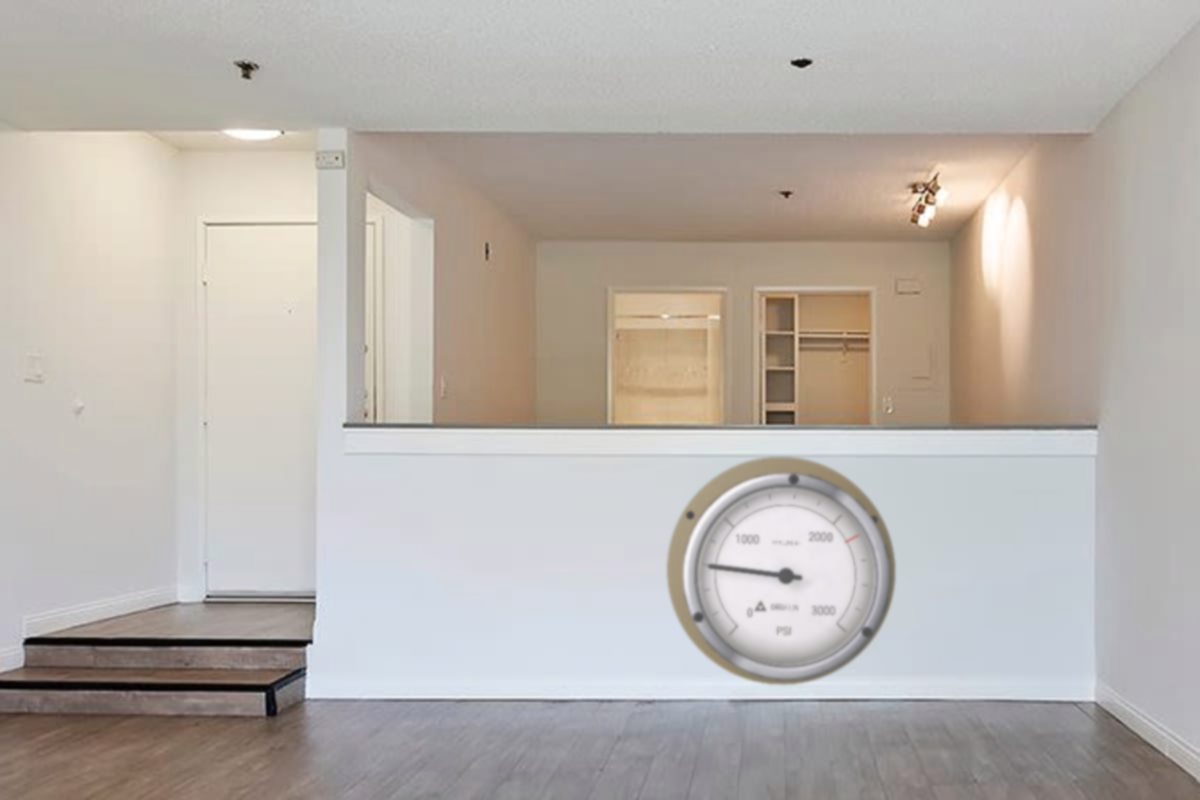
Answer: 600 psi
